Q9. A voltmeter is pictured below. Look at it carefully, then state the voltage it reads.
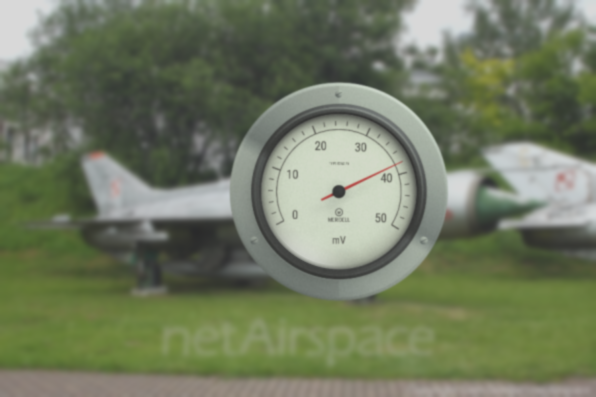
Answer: 38 mV
